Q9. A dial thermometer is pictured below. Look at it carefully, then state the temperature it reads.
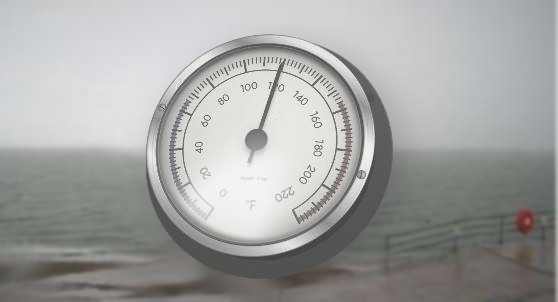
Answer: 120 °F
